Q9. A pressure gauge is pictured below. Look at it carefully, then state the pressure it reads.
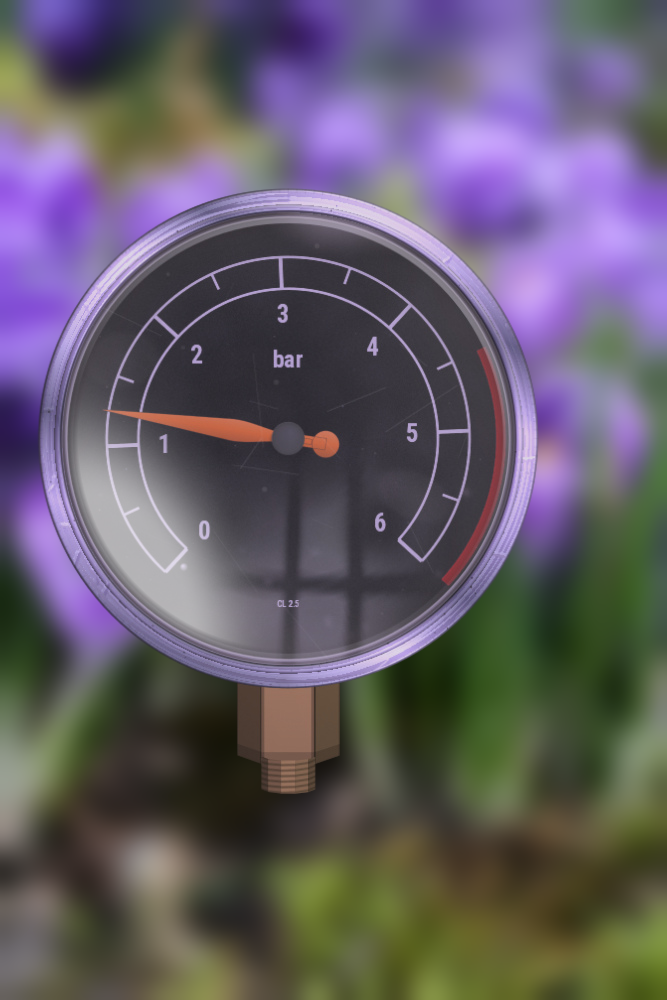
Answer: 1.25 bar
